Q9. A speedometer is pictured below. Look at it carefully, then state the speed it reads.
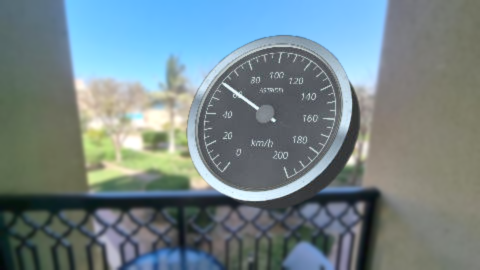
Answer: 60 km/h
